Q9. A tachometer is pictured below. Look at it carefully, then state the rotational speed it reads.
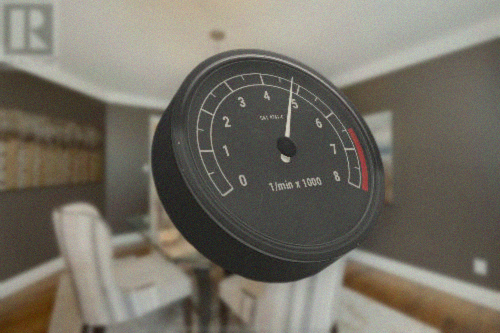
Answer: 4750 rpm
